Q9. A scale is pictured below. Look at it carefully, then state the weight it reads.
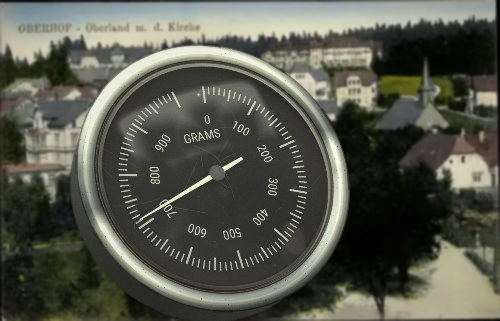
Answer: 710 g
